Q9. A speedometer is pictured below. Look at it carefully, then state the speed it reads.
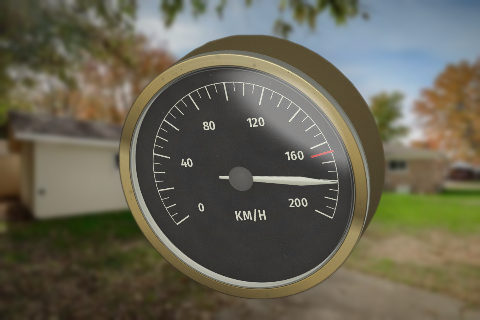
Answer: 180 km/h
